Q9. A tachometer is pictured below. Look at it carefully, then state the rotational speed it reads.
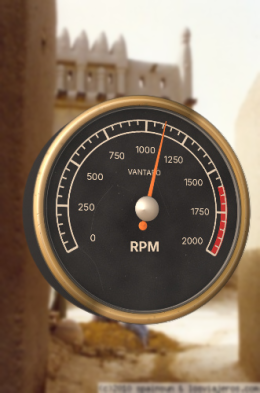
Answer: 1100 rpm
